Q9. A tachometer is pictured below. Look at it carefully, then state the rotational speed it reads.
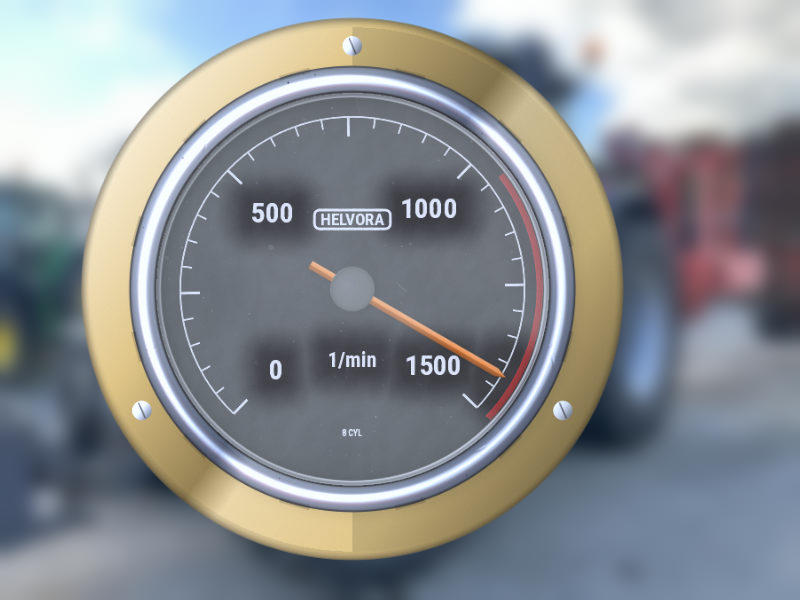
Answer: 1425 rpm
